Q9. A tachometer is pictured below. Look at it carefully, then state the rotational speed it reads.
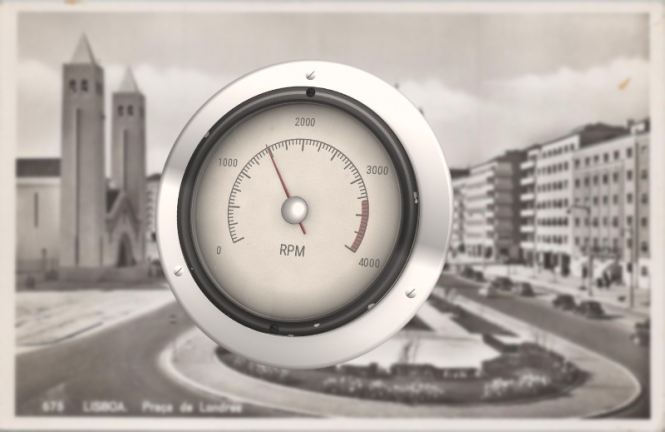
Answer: 1500 rpm
